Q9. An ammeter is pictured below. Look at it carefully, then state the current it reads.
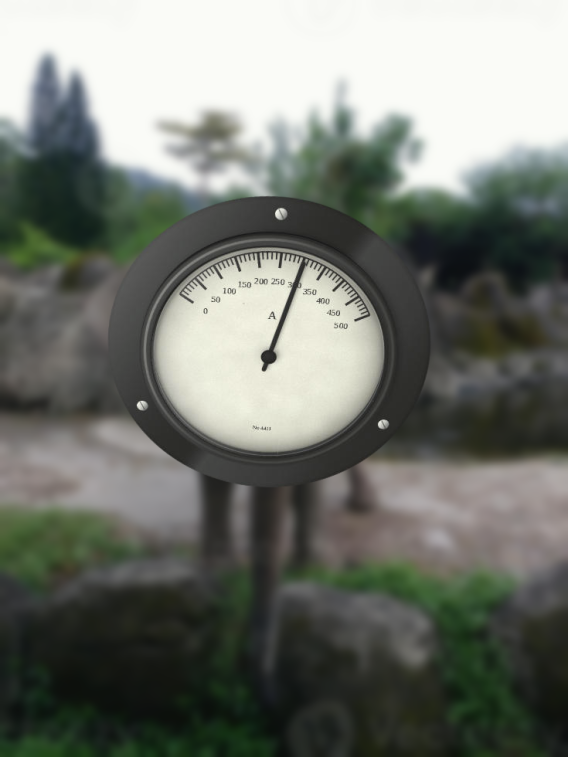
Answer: 300 A
